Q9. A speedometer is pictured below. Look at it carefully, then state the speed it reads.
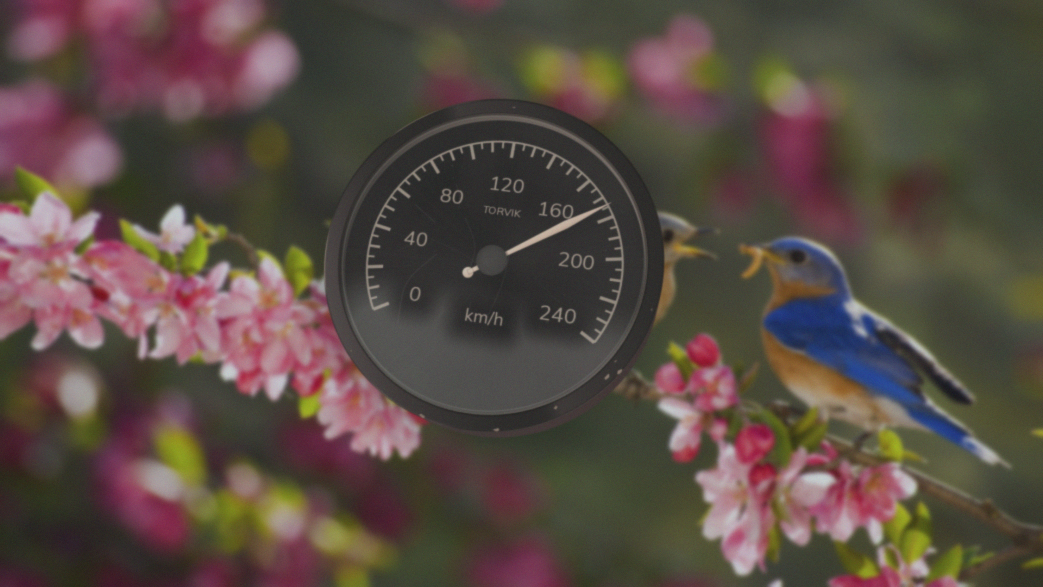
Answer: 175 km/h
